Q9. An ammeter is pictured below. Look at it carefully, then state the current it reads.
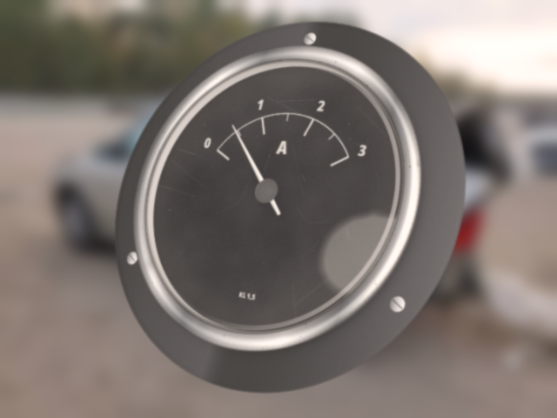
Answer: 0.5 A
